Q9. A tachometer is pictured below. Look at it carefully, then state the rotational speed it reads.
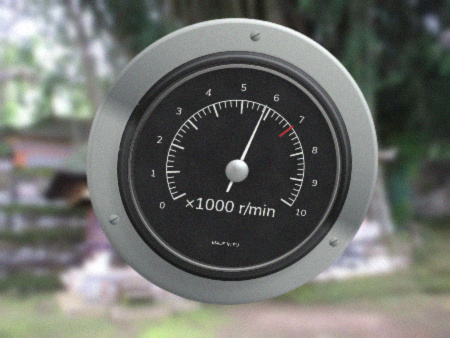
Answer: 5800 rpm
